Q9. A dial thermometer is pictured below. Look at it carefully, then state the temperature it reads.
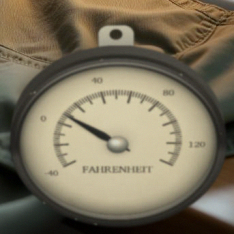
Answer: 10 °F
